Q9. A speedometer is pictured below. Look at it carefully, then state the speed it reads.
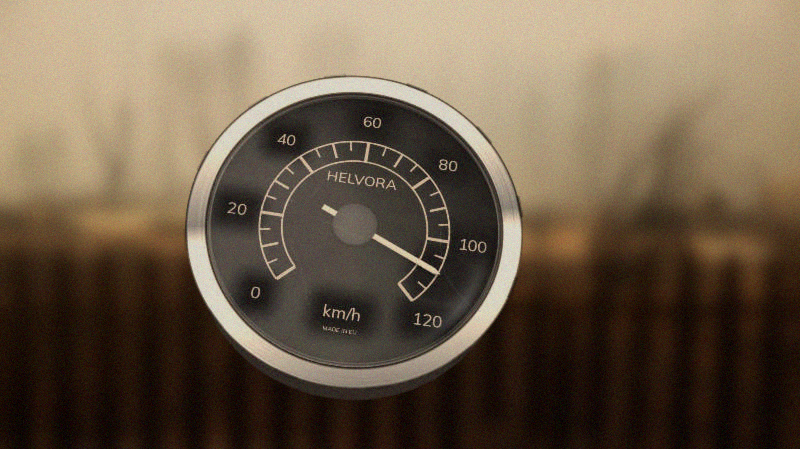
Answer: 110 km/h
